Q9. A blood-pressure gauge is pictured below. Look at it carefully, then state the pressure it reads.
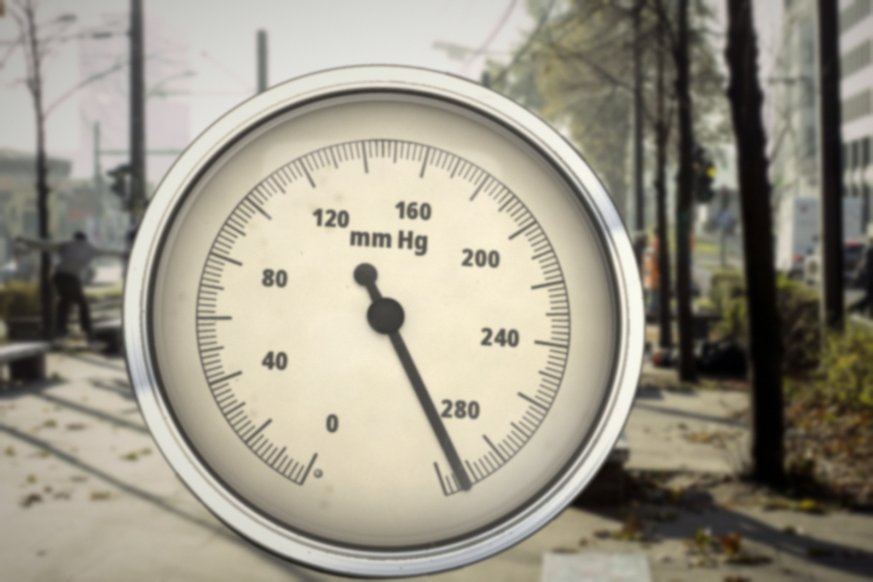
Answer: 294 mmHg
